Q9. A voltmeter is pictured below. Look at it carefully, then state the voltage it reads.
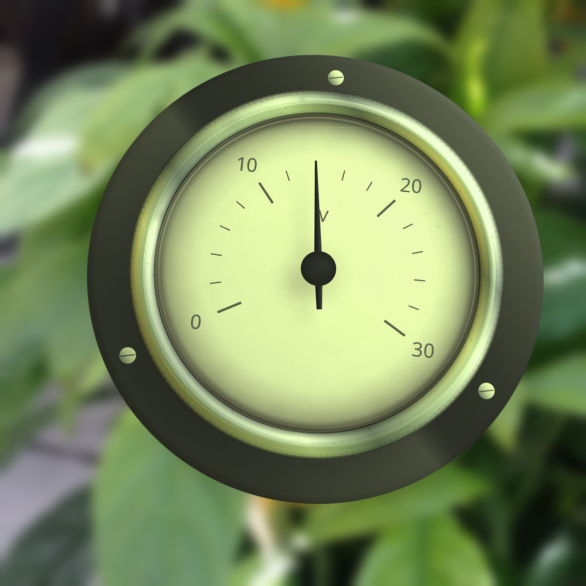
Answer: 14 V
